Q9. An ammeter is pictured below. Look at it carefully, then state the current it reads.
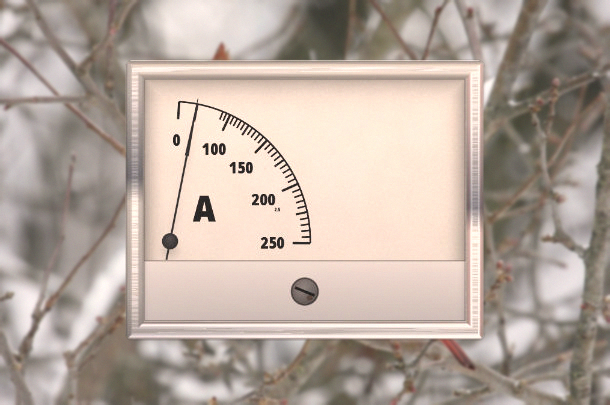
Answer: 50 A
